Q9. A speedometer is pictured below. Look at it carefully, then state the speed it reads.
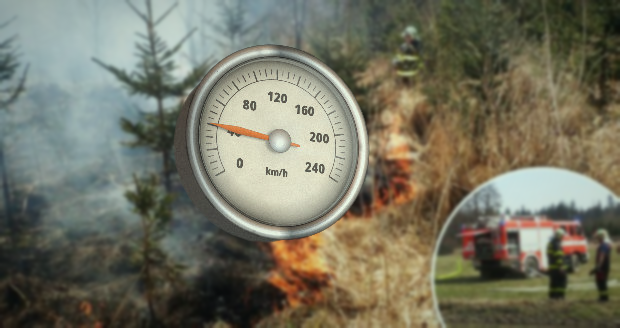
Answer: 40 km/h
